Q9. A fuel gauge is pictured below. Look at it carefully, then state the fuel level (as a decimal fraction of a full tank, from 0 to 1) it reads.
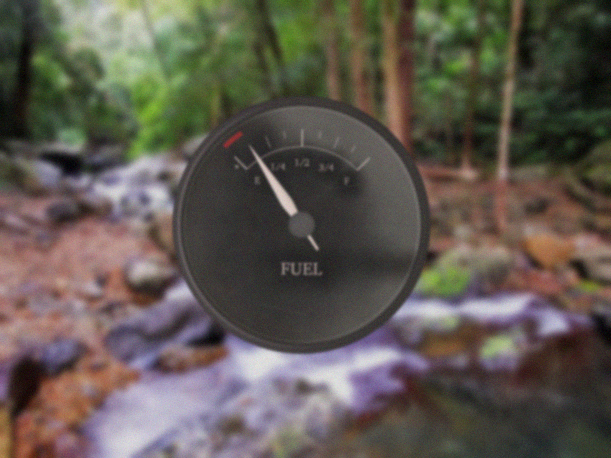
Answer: 0.125
